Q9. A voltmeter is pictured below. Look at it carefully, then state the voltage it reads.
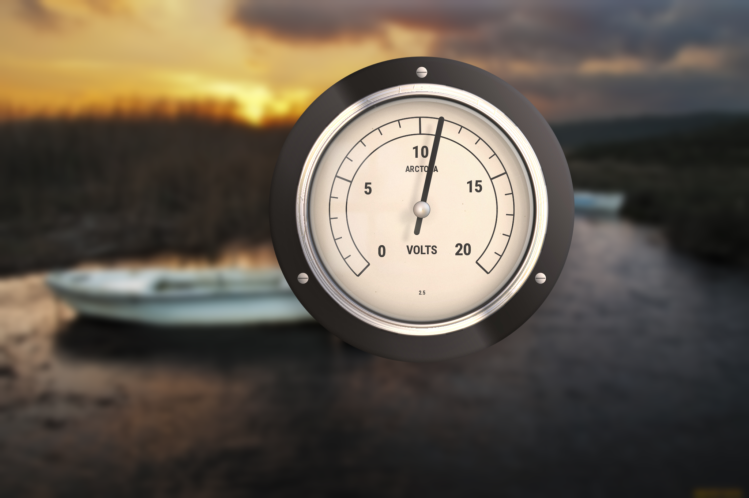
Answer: 11 V
